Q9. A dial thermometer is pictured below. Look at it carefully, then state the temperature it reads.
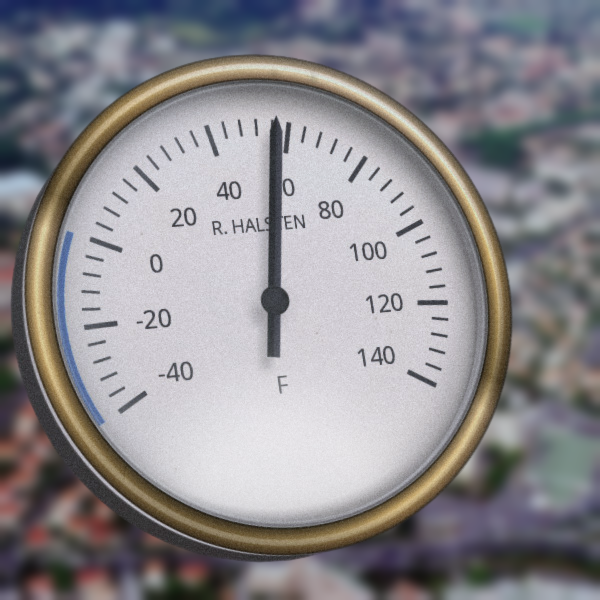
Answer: 56 °F
